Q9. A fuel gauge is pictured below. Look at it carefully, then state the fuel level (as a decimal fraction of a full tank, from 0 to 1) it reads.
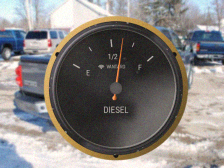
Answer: 0.625
